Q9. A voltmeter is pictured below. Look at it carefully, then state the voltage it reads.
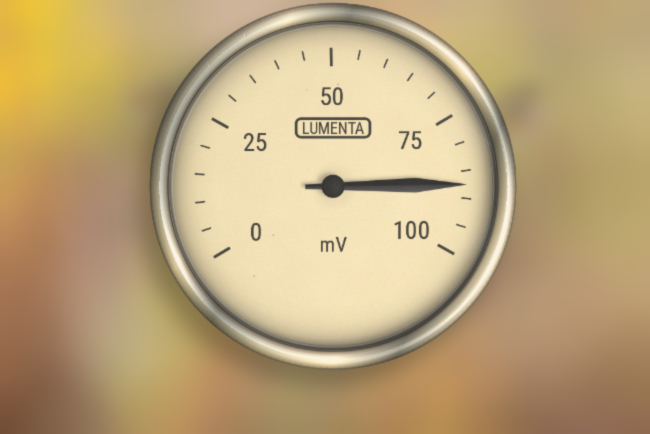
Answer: 87.5 mV
